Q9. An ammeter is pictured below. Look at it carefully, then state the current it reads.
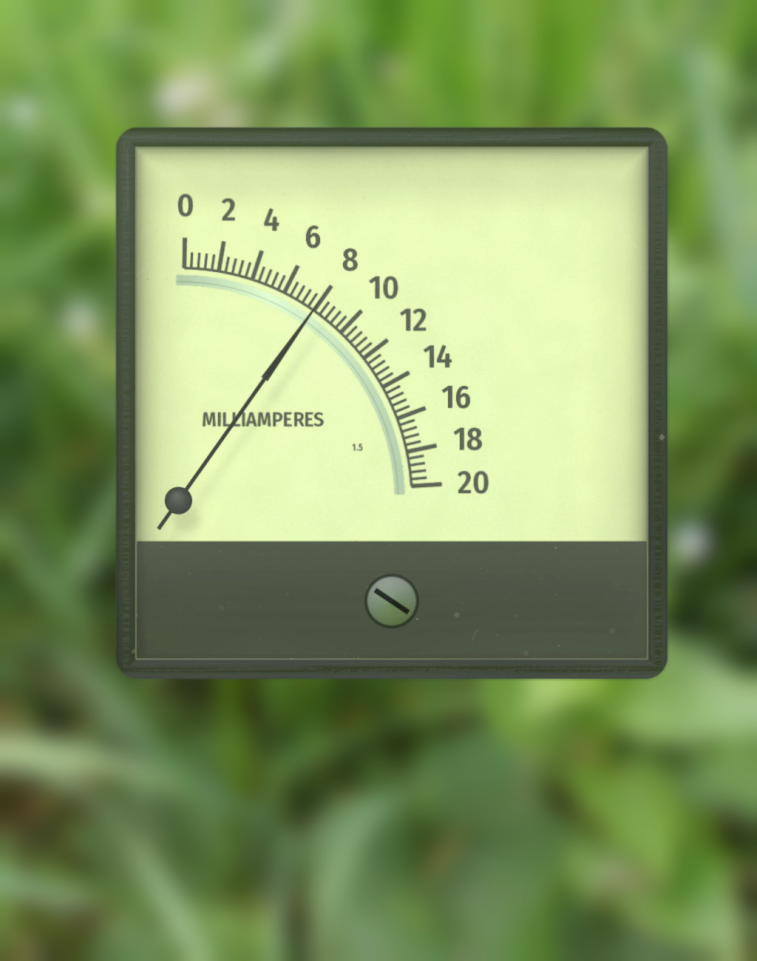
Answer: 8 mA
